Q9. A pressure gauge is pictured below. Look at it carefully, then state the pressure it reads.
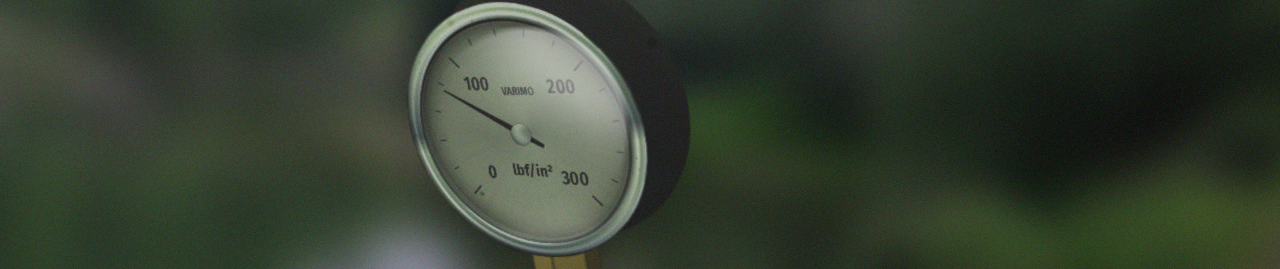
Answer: 80 psi
